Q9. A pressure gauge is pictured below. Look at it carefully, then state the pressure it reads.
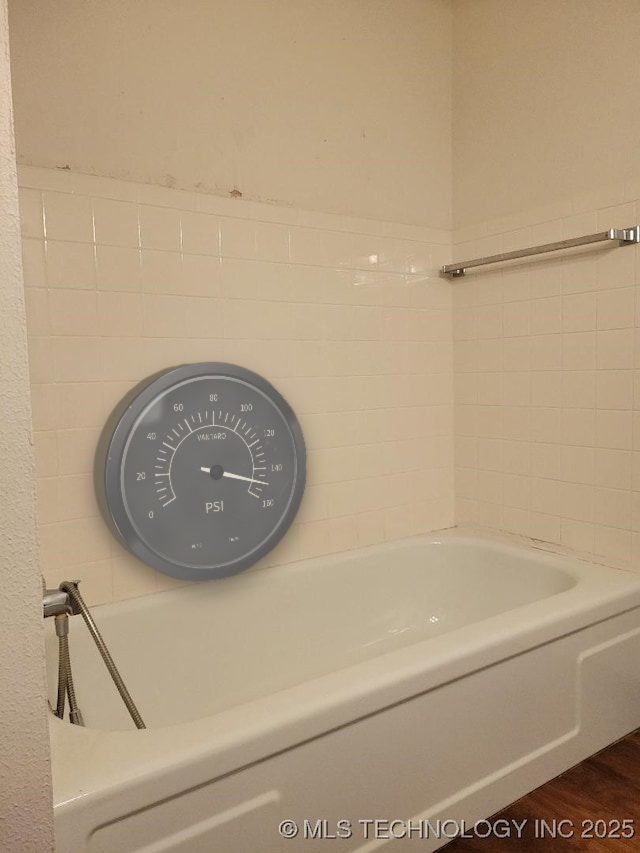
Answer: 150 psi
